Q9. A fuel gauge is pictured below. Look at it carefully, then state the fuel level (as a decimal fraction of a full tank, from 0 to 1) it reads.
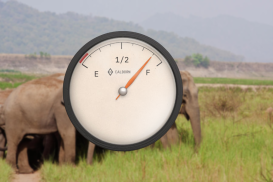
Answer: 0.875
